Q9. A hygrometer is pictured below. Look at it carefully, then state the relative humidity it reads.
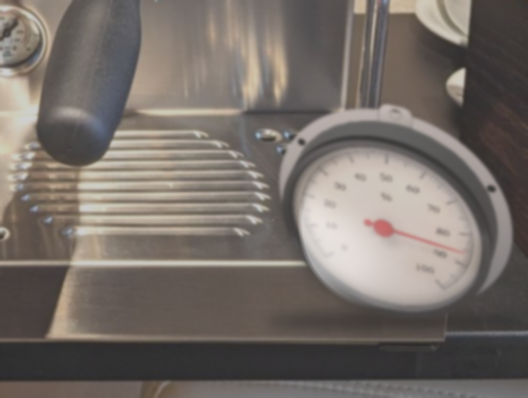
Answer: 85 %
